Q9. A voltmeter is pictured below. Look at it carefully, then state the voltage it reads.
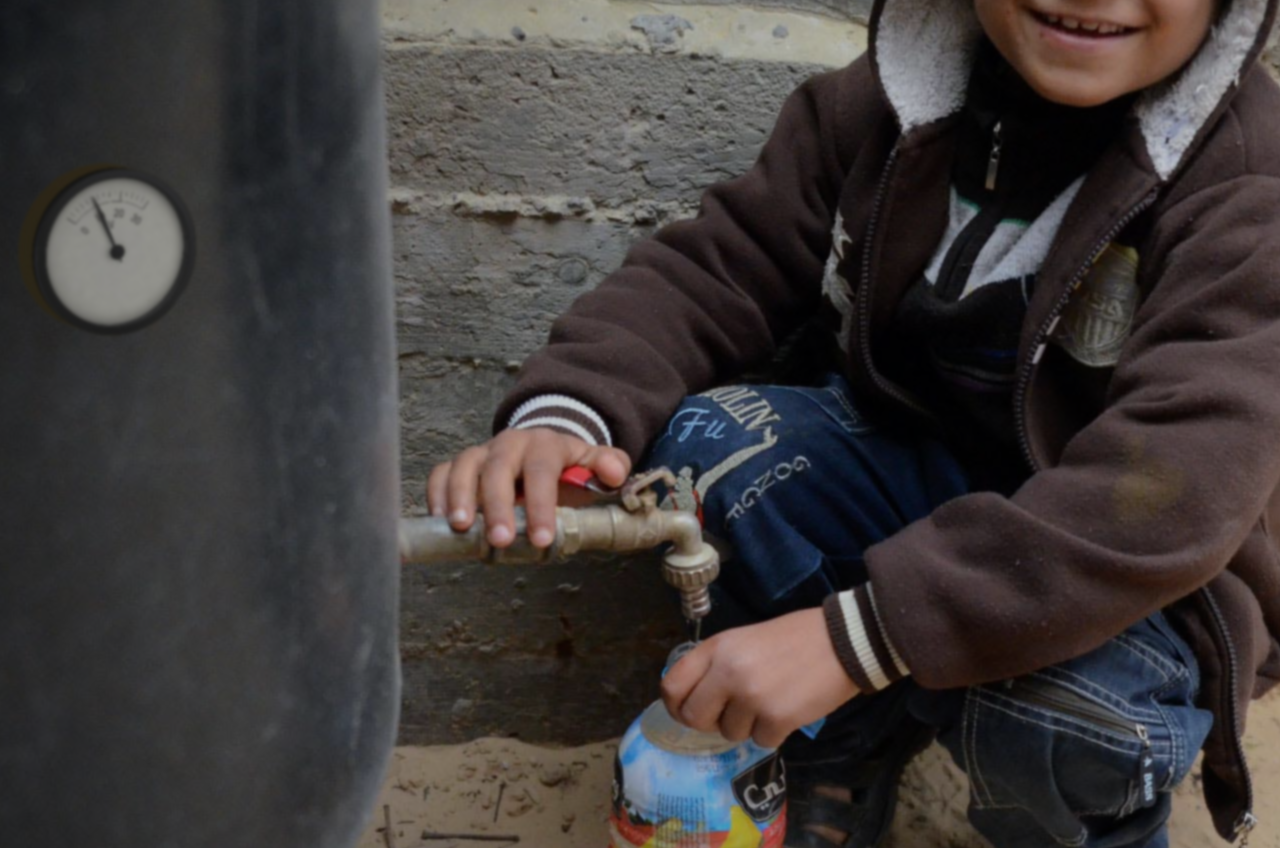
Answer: 10 V
